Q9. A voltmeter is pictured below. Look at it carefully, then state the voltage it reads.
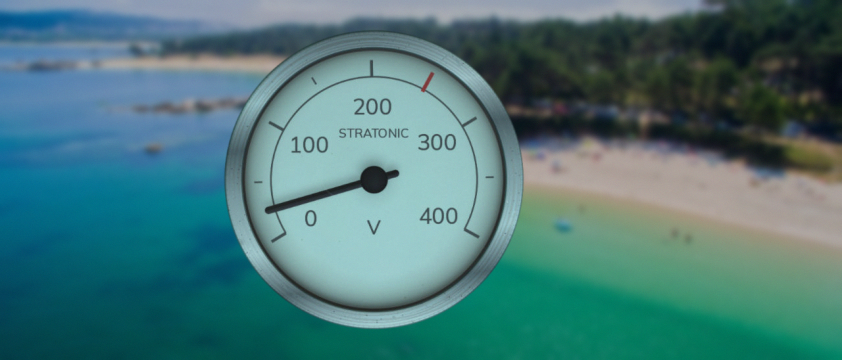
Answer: 25 V
